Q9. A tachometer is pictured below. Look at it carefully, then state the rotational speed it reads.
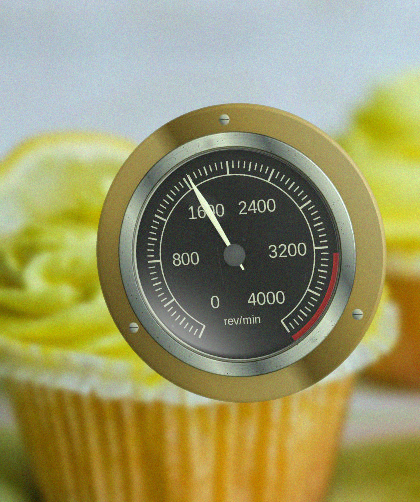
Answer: 1650 rpm
